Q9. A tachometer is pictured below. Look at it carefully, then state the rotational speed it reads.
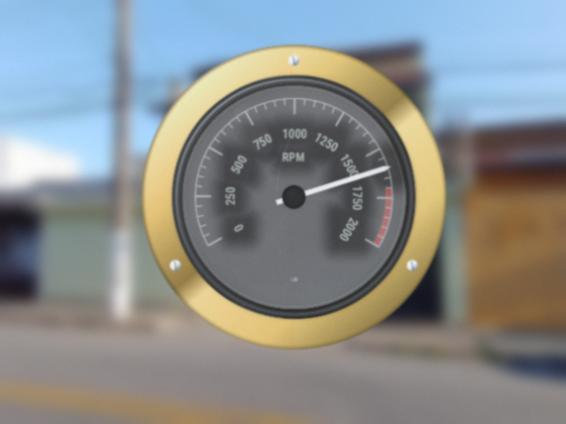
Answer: 1600 rpm
